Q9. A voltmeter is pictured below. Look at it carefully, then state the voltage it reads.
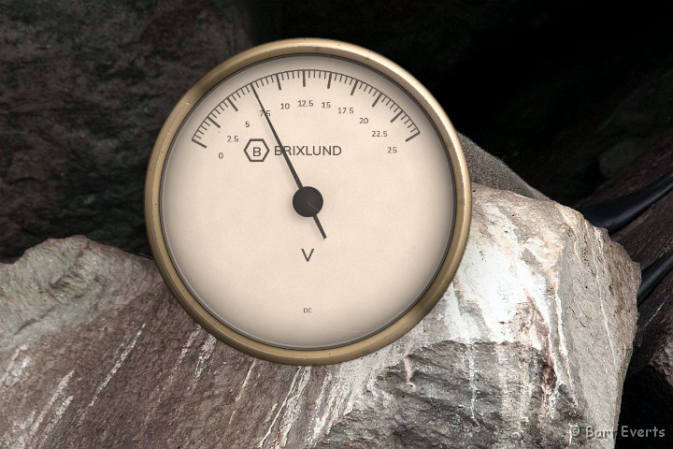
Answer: 7.5 V
